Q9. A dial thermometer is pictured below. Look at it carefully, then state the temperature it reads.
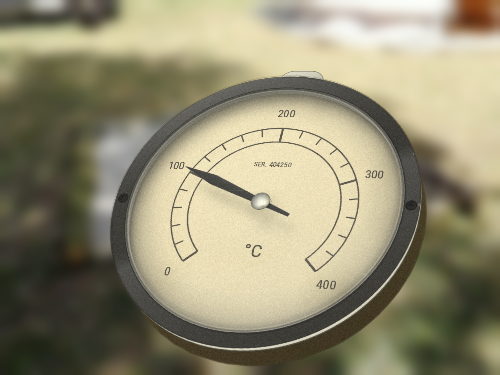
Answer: 100 °C
